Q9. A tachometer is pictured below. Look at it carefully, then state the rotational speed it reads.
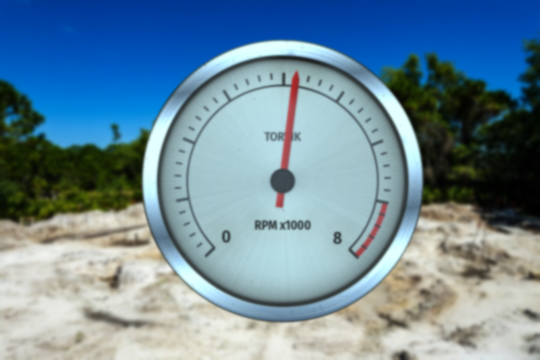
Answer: 4200 rpm
